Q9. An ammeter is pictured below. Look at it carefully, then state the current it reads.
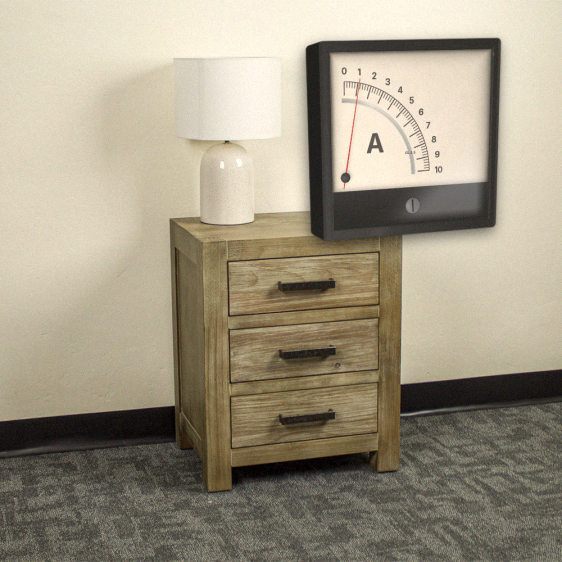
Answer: 1 A
